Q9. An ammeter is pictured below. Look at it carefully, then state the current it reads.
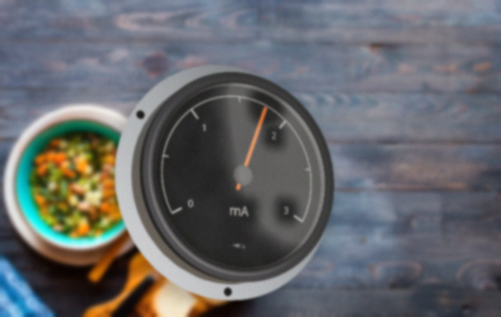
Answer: 1.75 mA
